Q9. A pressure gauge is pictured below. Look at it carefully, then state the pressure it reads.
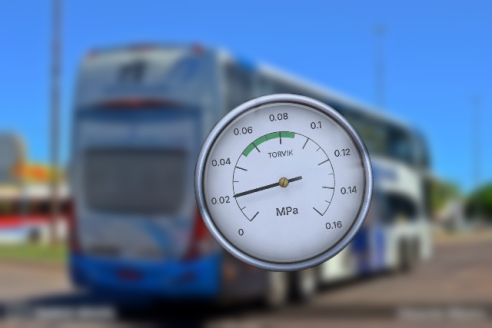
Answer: 0.02 MPa
